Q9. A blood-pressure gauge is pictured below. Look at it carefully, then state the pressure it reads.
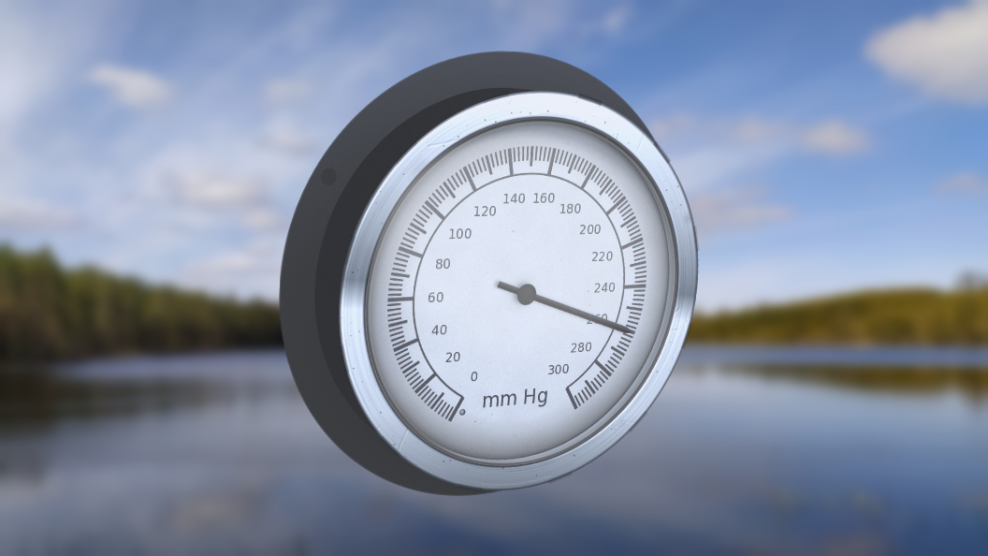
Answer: 260 mmHg
